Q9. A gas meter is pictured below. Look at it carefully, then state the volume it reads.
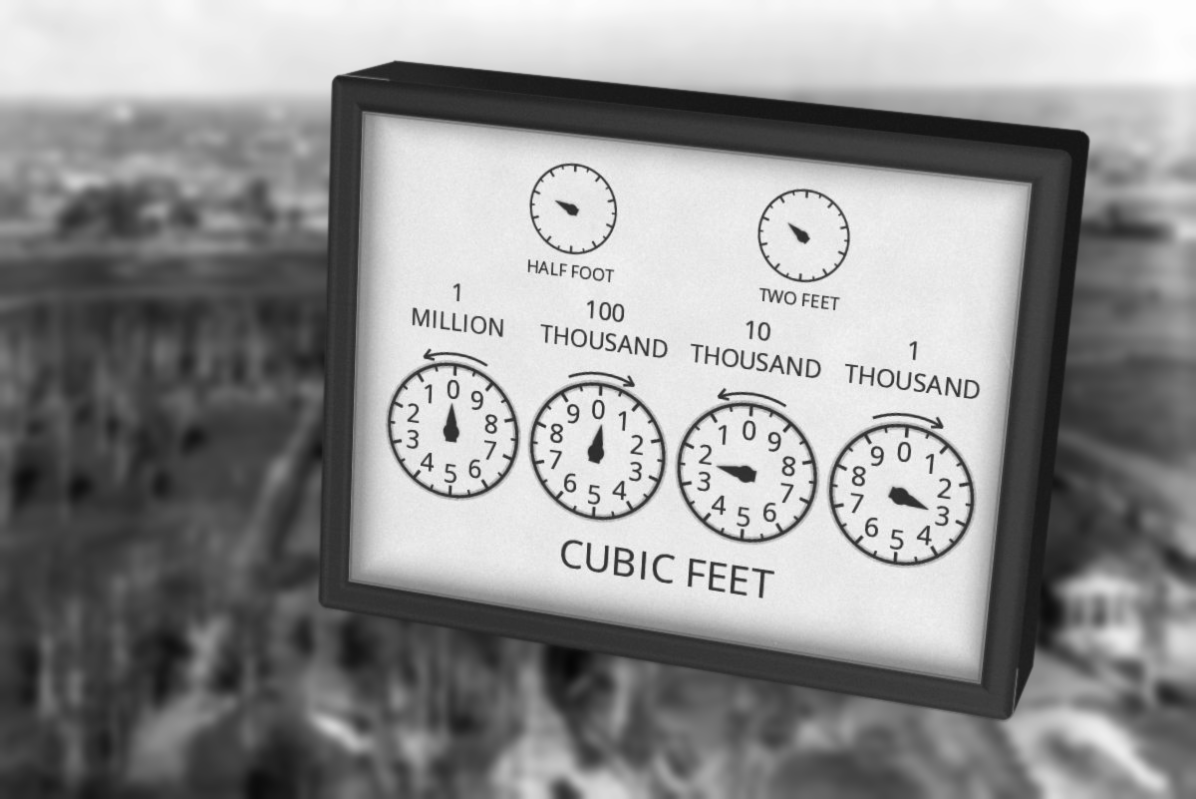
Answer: 2300 ft³
